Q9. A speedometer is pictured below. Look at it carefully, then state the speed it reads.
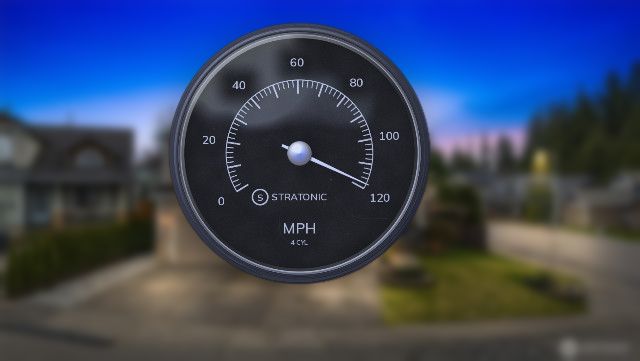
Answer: 118 mph
